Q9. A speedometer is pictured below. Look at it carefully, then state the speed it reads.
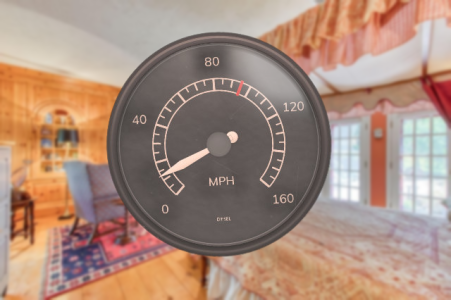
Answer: 12.5 mph
